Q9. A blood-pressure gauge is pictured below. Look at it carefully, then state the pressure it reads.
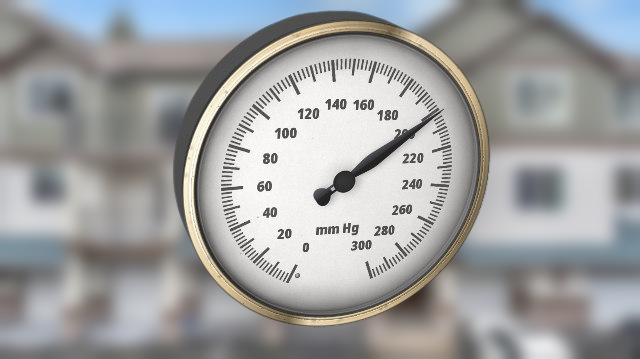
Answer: 200 mmHg
